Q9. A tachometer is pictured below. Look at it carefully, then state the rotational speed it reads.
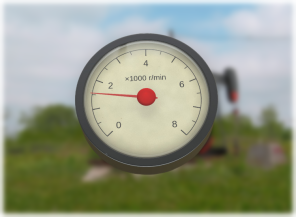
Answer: 1500 rpm
